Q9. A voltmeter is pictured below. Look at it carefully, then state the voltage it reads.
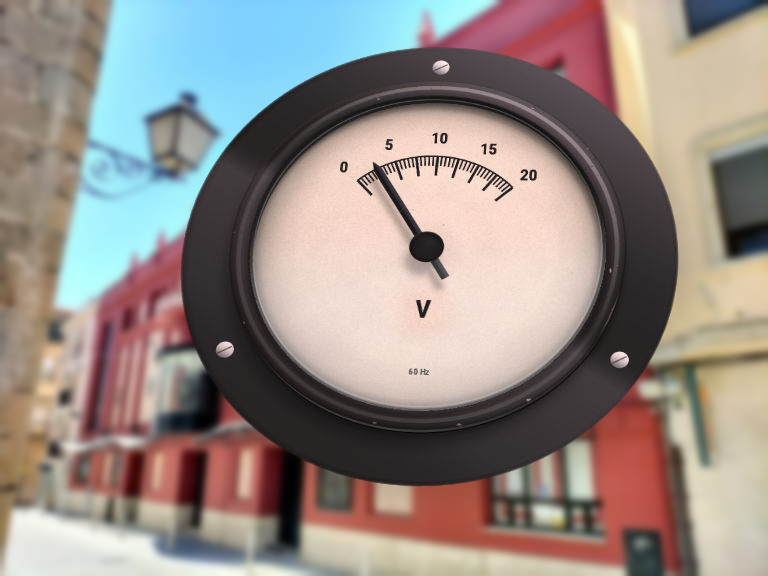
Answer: 2.5 V
